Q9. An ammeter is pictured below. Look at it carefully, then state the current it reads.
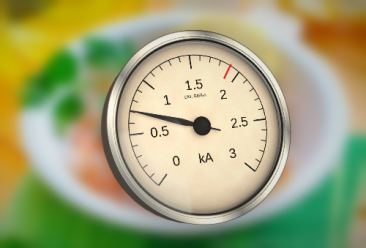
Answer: 0.7 kA
